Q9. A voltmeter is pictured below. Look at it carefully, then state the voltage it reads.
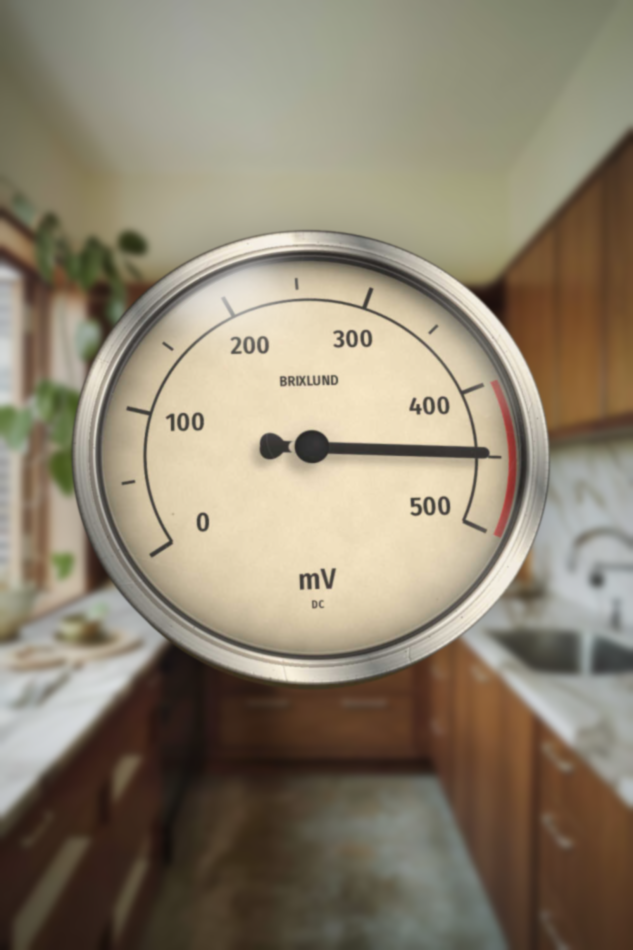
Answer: 450 mV
